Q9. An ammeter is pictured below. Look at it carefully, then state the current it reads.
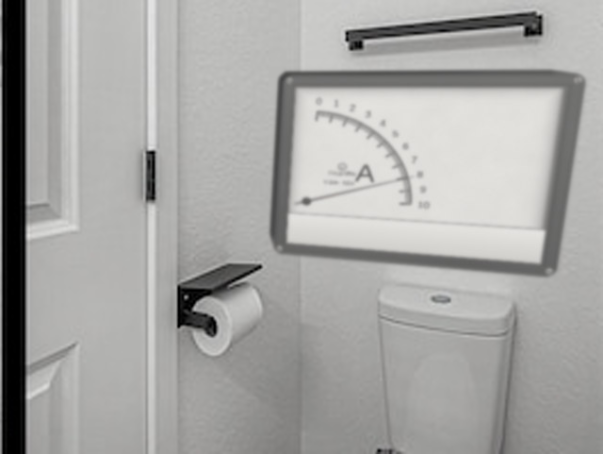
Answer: 8 A
